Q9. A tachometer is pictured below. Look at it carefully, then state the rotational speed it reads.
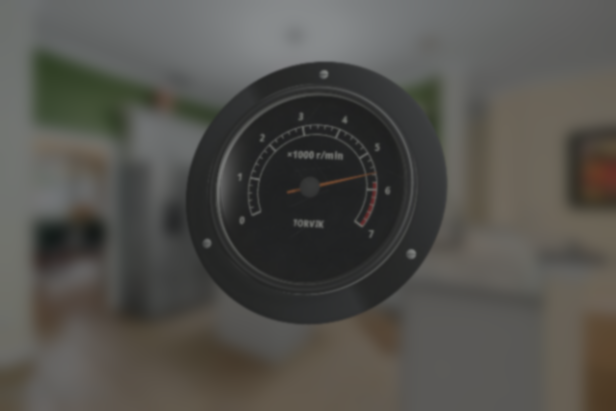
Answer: 5600 rpm
